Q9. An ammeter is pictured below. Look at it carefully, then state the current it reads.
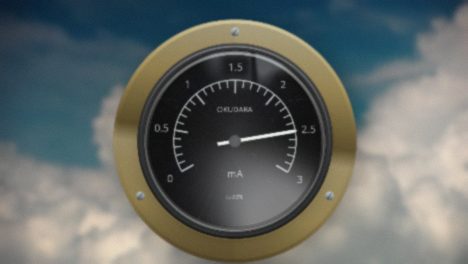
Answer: 2.5 mA
